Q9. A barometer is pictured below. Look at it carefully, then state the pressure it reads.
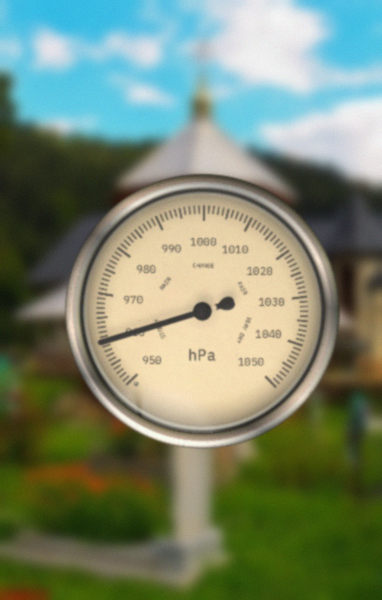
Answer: 960 hPa
